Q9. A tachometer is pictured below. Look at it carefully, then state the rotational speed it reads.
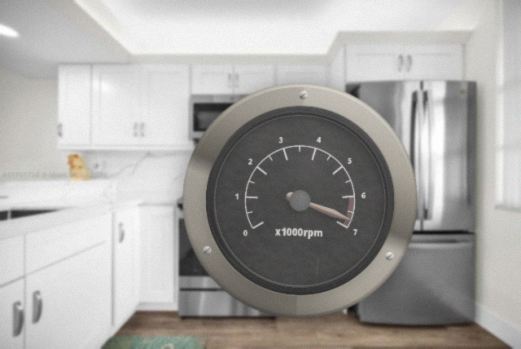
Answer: 6750 rpm
